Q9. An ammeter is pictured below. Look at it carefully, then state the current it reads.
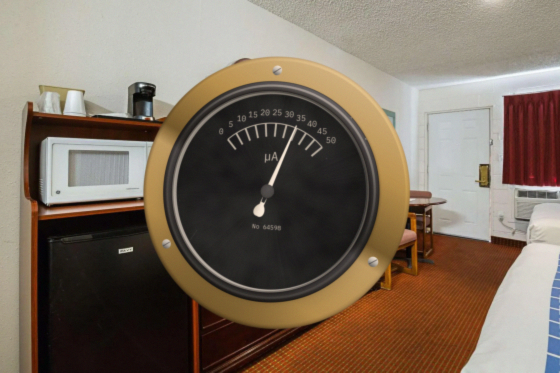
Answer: 35 µA
